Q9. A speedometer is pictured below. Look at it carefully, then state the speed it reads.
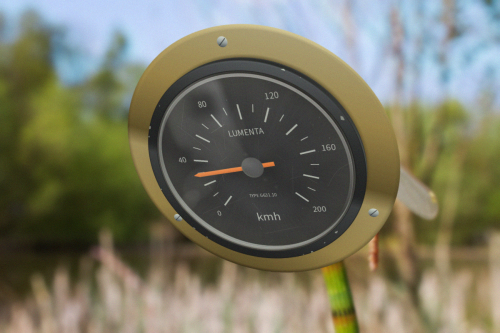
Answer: 30 km/h
